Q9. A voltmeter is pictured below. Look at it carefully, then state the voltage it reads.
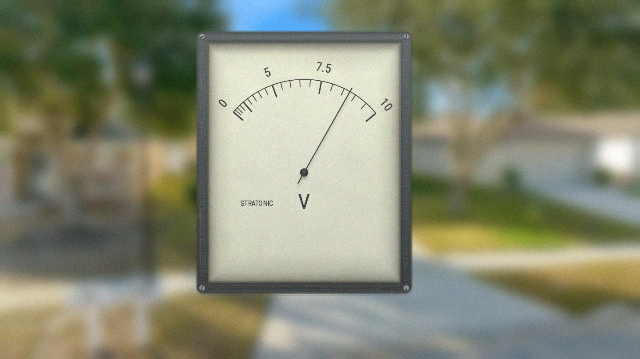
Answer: 8.75 V
